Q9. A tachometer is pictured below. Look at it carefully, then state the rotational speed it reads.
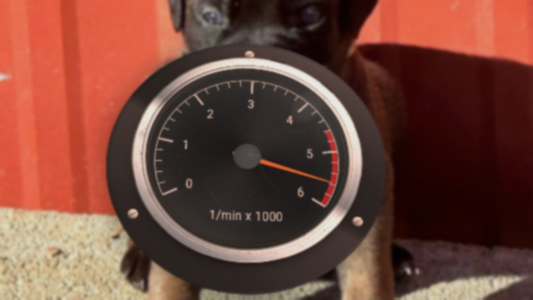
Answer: 5600 rpm
